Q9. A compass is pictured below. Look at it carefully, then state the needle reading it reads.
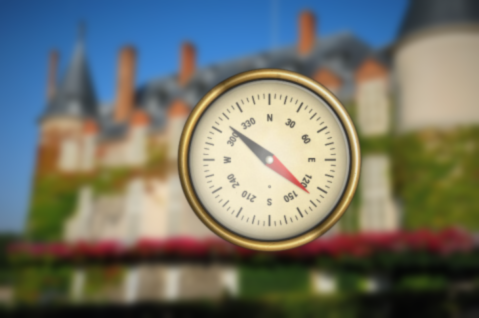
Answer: 130 °
